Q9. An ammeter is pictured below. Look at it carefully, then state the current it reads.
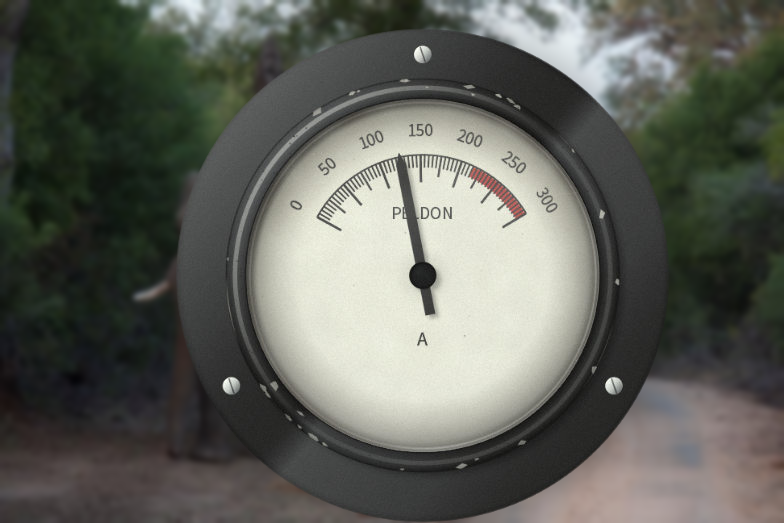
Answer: 125 A
